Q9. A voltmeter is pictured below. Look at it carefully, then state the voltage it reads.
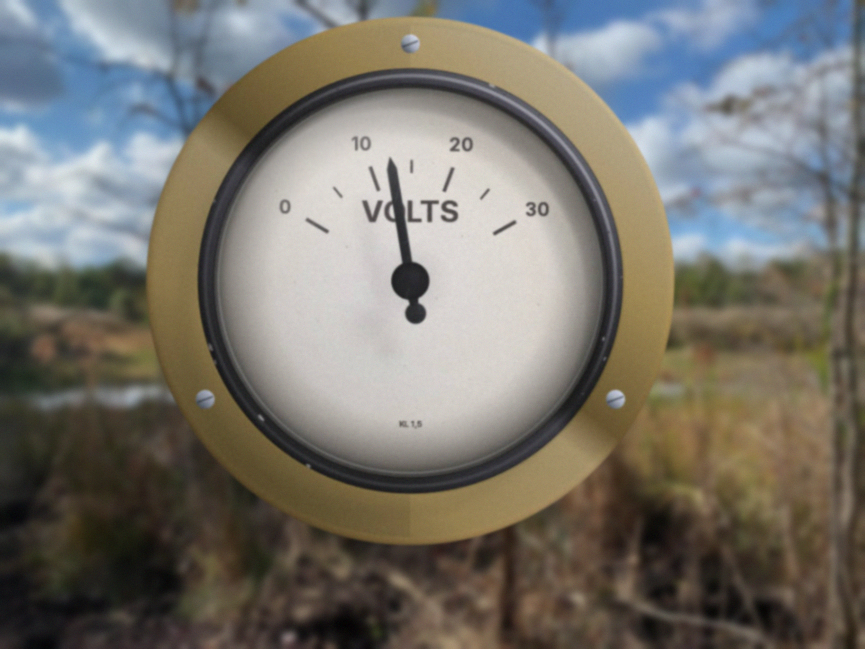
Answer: 12.5 V
